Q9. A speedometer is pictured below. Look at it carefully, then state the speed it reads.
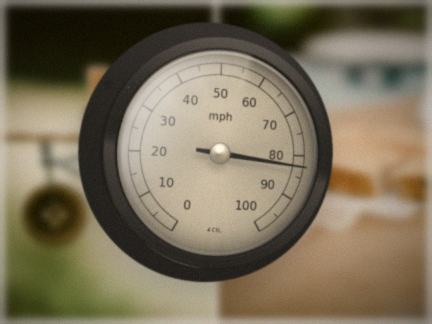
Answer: 82.5 mph
